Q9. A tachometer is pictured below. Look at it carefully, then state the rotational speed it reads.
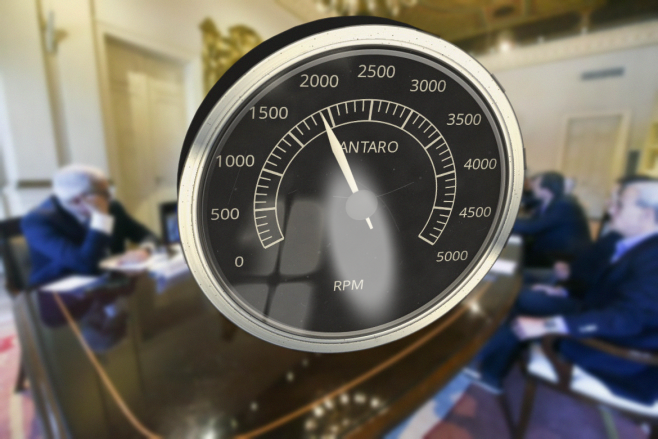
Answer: 1900 rpm
